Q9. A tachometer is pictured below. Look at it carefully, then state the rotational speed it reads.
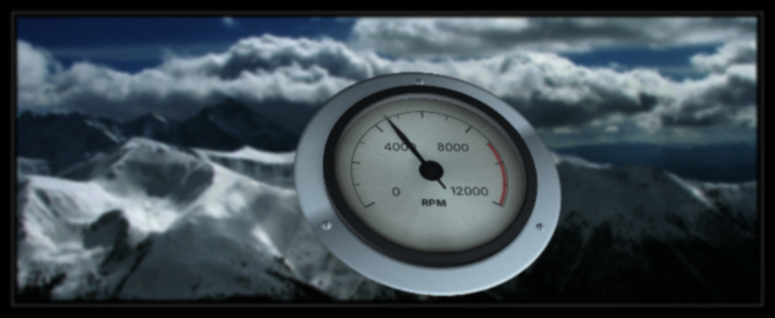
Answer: 4500 rpm
